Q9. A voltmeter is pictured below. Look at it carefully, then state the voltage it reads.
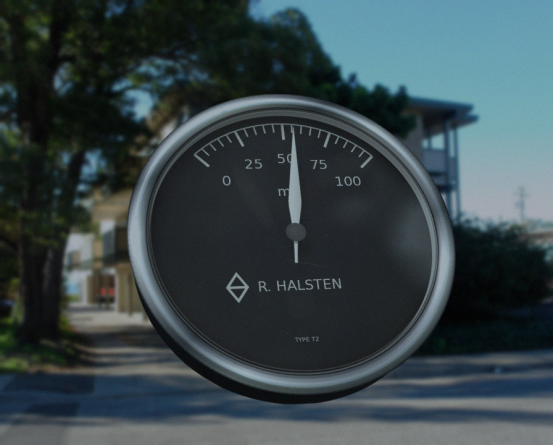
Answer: 55 mV
